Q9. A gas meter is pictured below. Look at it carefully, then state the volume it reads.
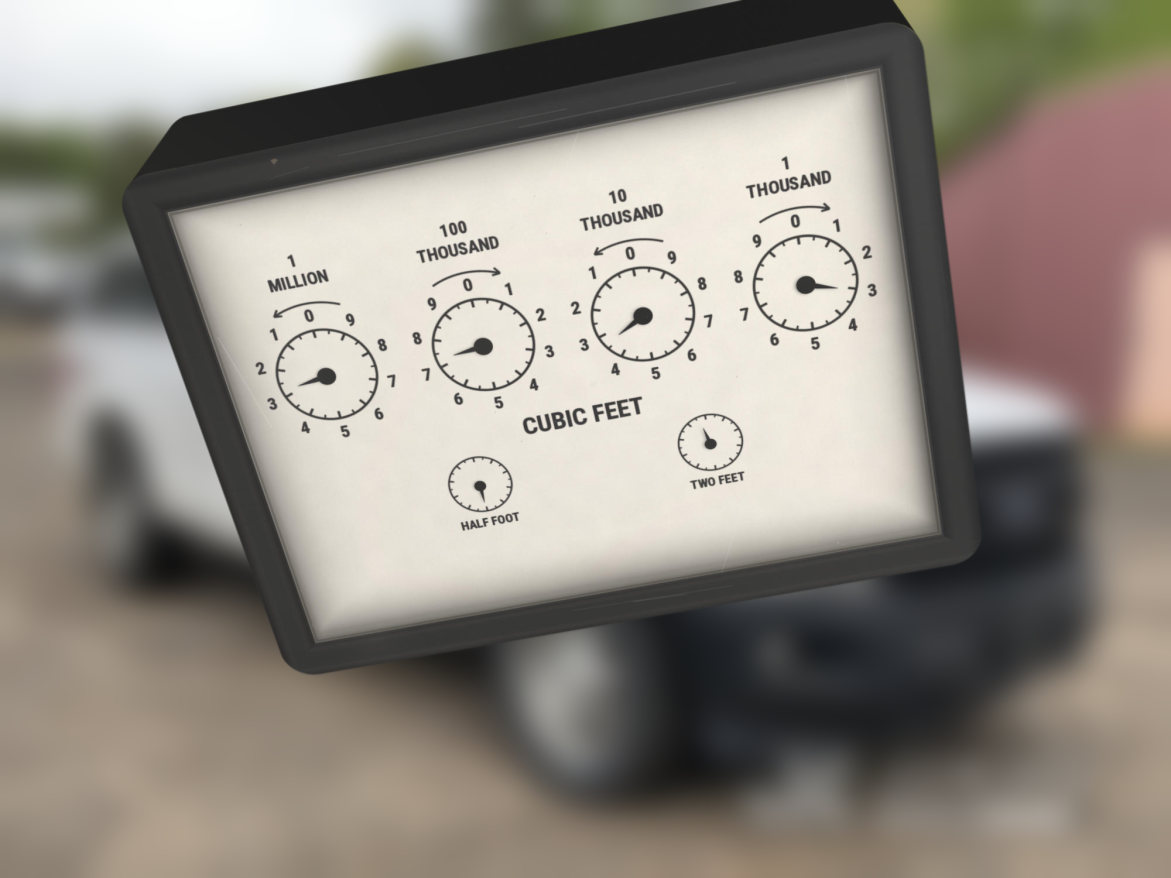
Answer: 273300 ft³
